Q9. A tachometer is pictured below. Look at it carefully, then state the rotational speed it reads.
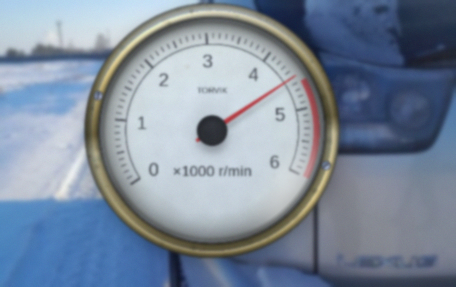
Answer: 4500 rpm
